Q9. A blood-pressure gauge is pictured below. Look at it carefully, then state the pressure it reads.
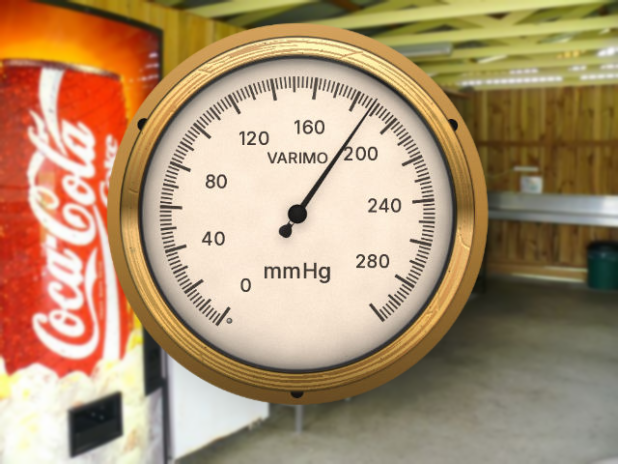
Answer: 188 mmHg
